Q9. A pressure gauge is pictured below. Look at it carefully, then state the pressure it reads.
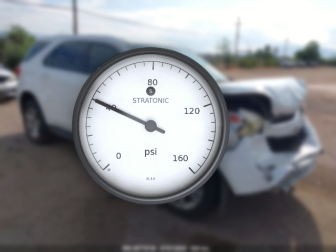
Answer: 40 psi
